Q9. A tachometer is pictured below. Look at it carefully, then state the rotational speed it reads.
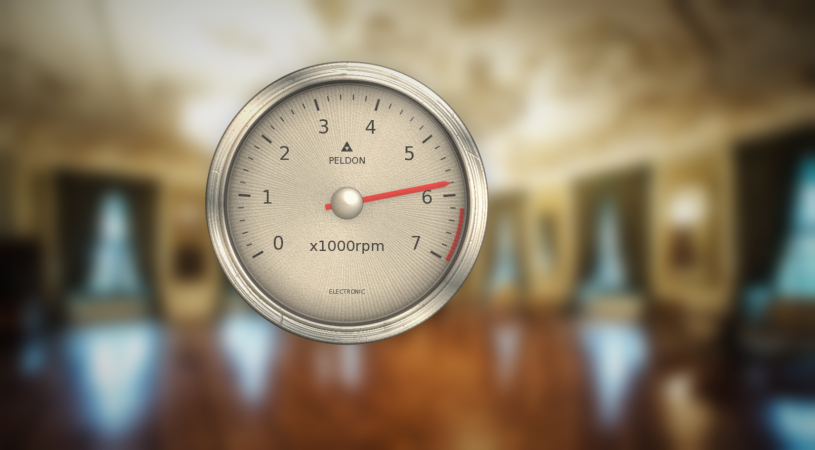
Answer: 5800 rpm
